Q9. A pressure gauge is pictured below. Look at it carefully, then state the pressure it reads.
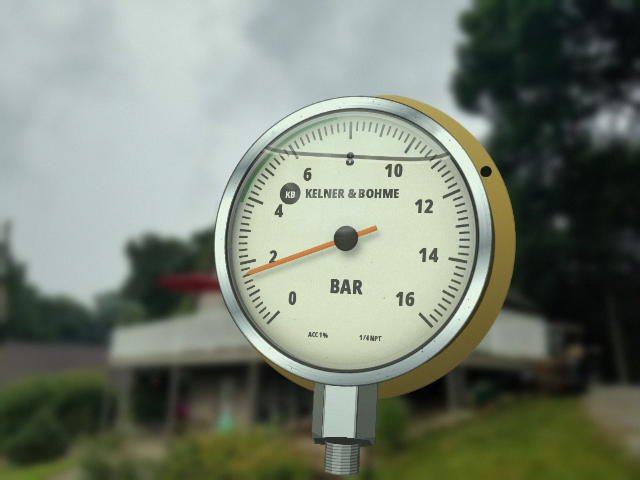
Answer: 1.6 bar
